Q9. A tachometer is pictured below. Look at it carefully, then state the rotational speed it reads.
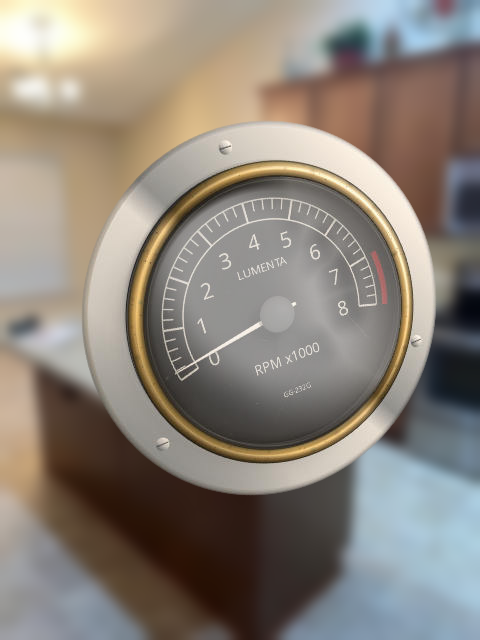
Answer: 200 rpm
